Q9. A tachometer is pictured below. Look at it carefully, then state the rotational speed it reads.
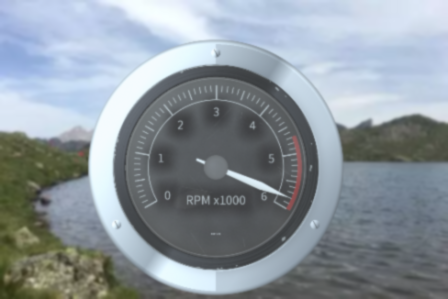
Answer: 5800 rpm
